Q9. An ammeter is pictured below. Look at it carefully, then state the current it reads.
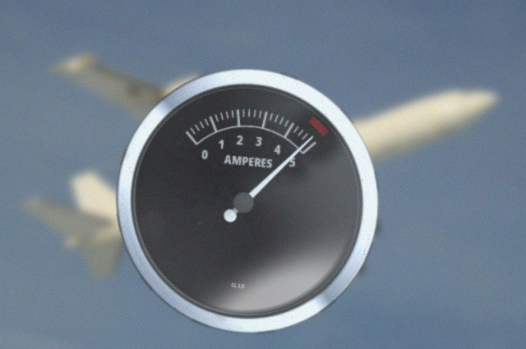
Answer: 4.8 A
